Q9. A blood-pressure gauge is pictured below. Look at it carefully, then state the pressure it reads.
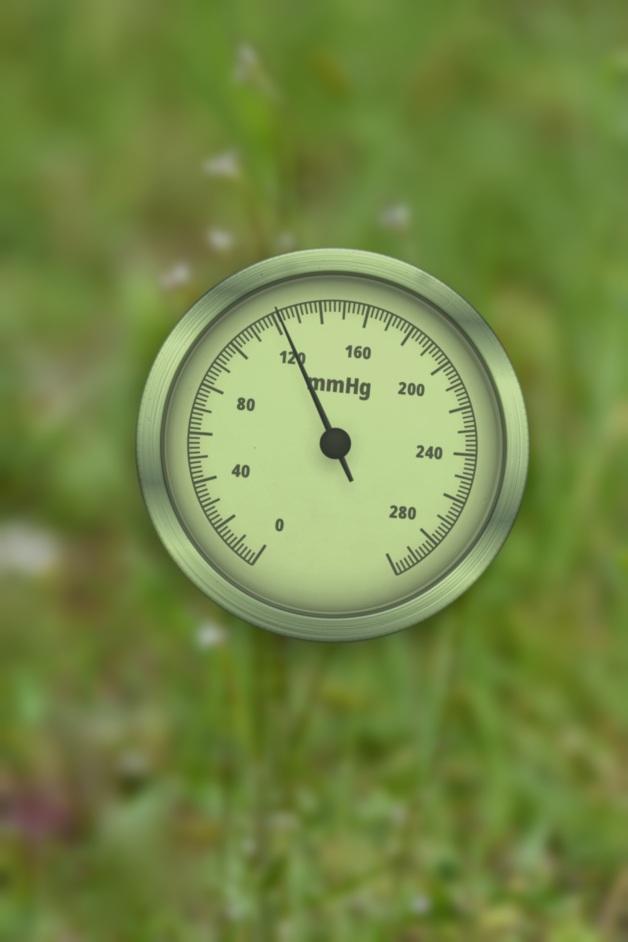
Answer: 122 mmHg
